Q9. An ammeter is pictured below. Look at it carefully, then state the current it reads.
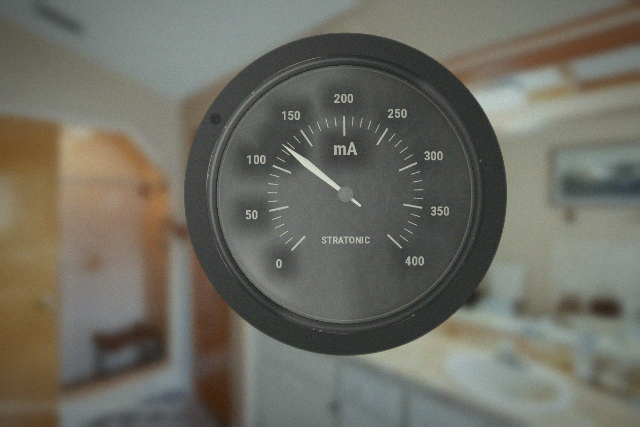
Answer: 125 mA
